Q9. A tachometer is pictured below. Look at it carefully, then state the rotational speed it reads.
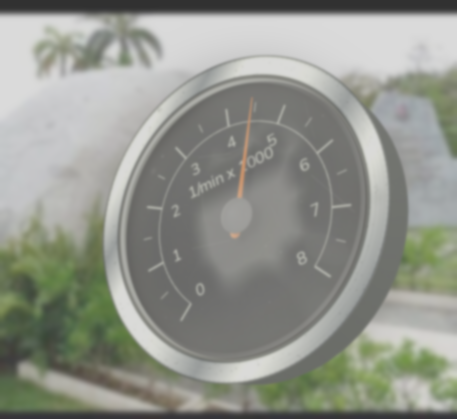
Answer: 4500 rpm
